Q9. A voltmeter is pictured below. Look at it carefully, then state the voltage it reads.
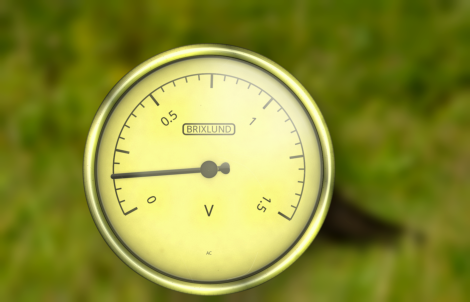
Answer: 0.15 V
